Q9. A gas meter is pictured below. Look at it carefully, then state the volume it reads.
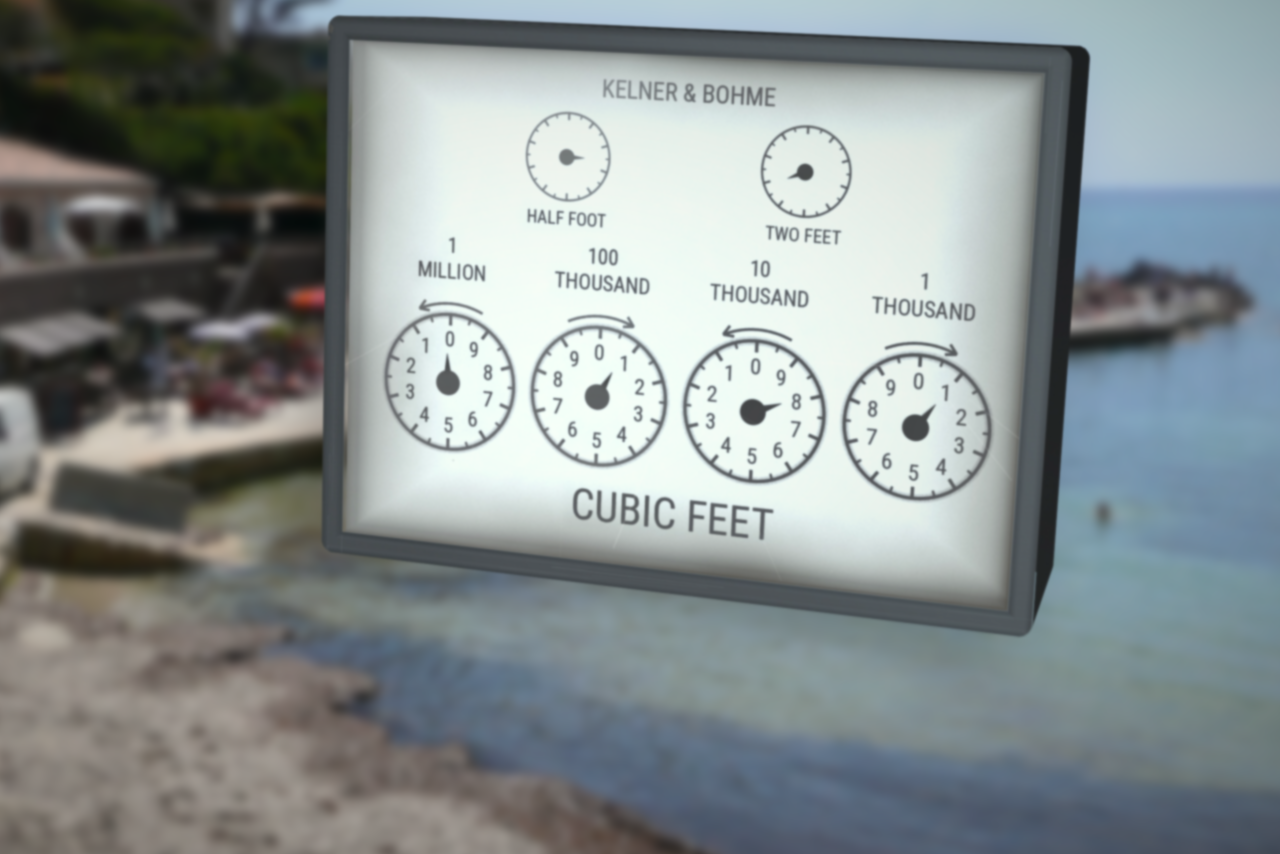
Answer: 8100 ft³
